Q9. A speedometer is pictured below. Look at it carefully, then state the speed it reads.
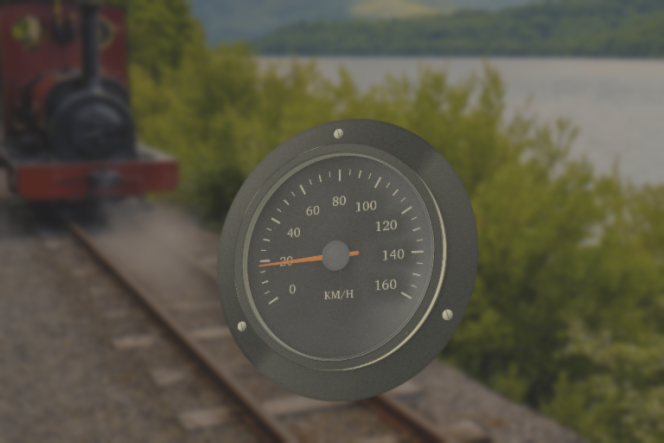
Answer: 17.5 km/h
